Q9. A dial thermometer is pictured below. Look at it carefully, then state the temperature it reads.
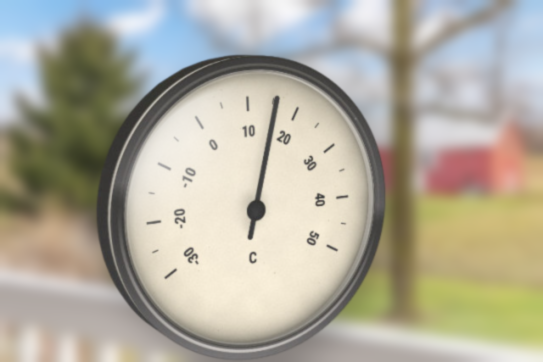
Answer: 15 °C
